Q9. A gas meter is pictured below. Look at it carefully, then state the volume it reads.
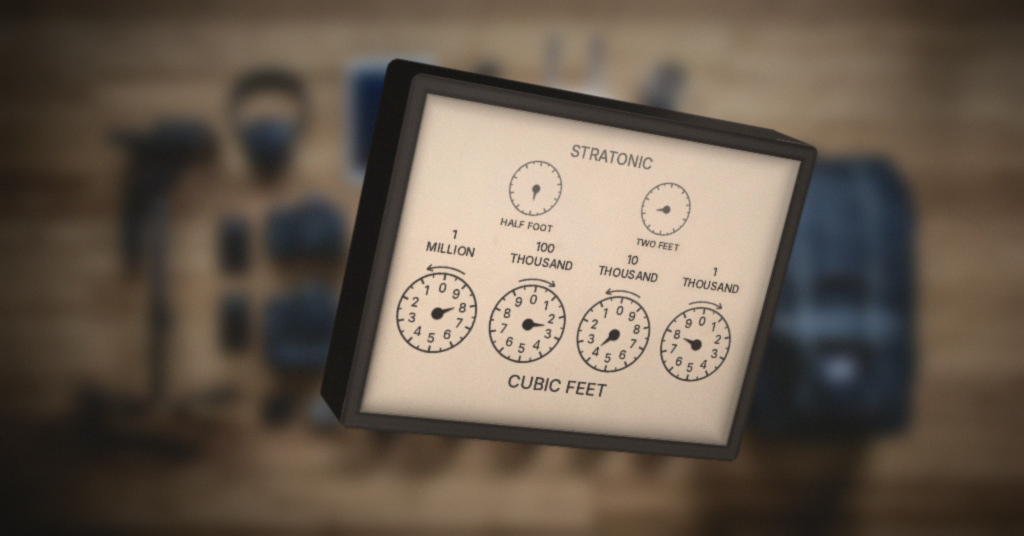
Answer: 823800 ft³
